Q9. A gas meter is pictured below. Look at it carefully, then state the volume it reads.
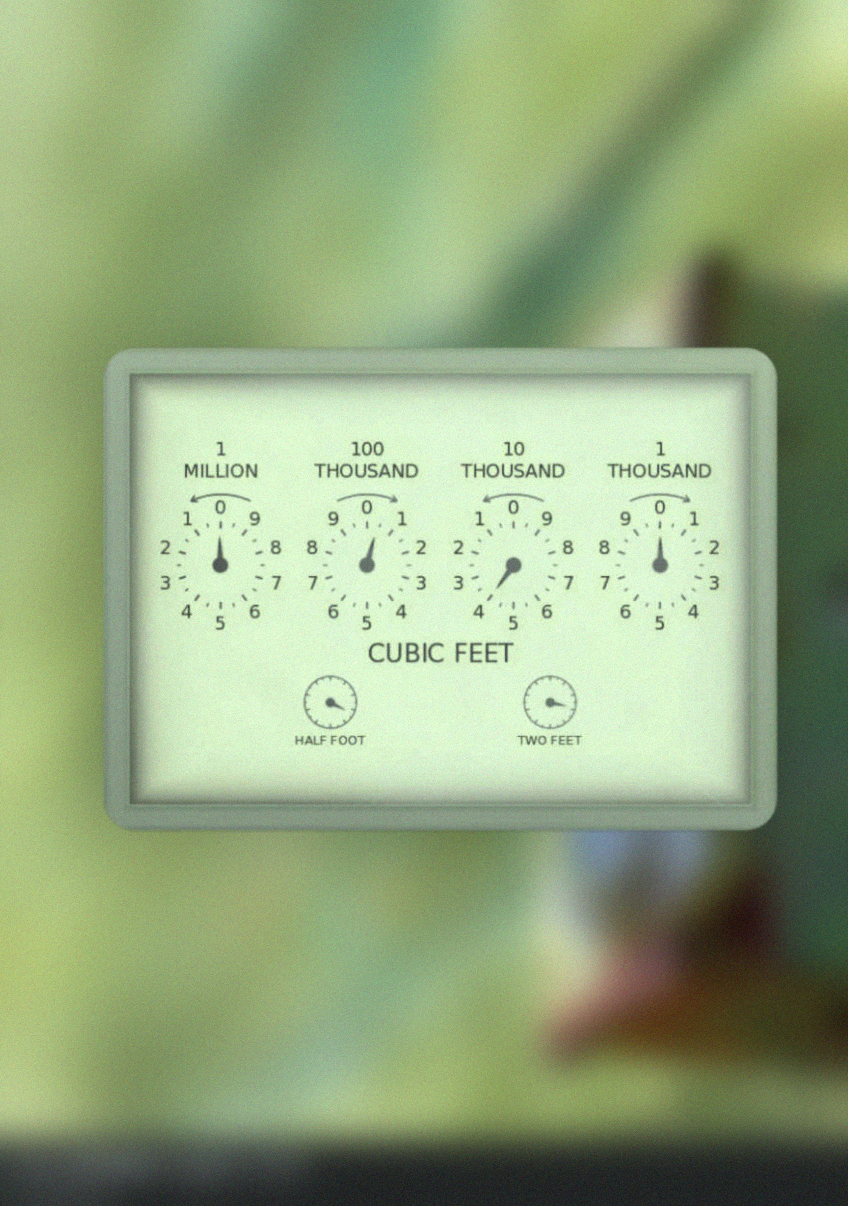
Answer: 4000 ft³
